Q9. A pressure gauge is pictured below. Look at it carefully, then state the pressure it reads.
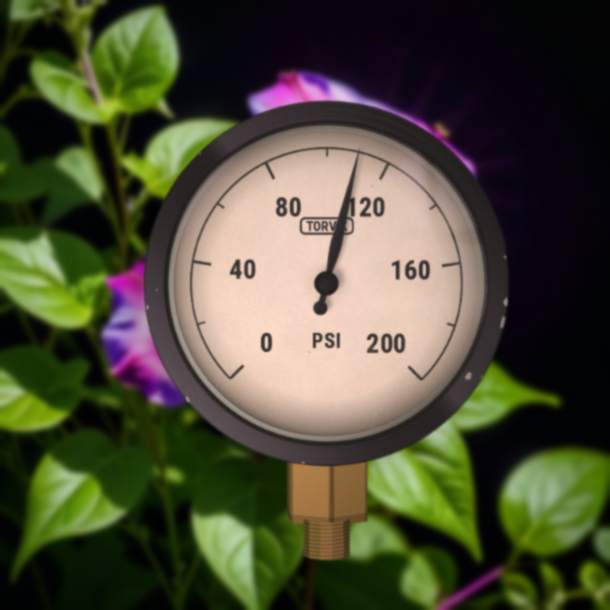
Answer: 110 psi
